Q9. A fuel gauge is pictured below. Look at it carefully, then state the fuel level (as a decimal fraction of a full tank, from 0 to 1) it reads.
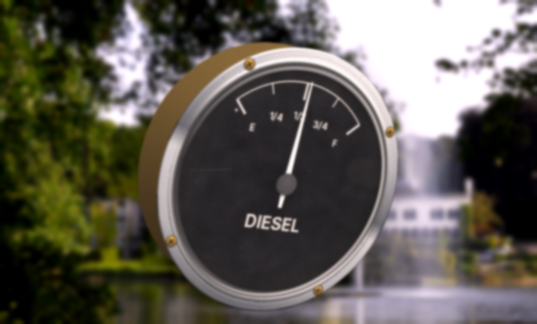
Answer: 0.5
